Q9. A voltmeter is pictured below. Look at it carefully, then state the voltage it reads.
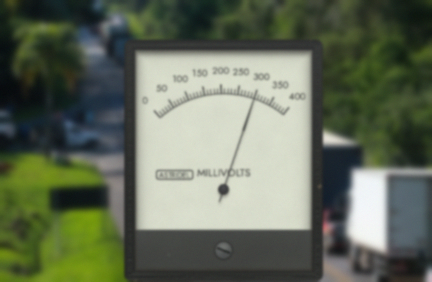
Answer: 300 mV
